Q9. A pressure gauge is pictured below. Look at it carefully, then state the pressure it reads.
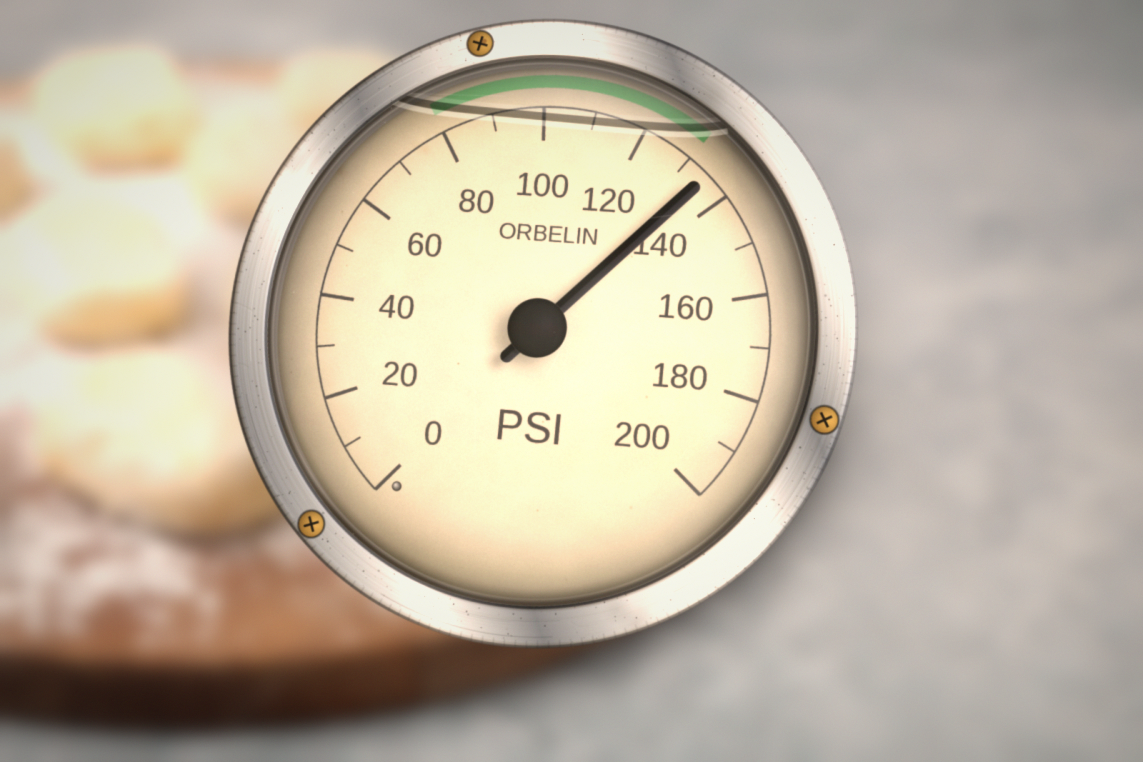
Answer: 135 psi
